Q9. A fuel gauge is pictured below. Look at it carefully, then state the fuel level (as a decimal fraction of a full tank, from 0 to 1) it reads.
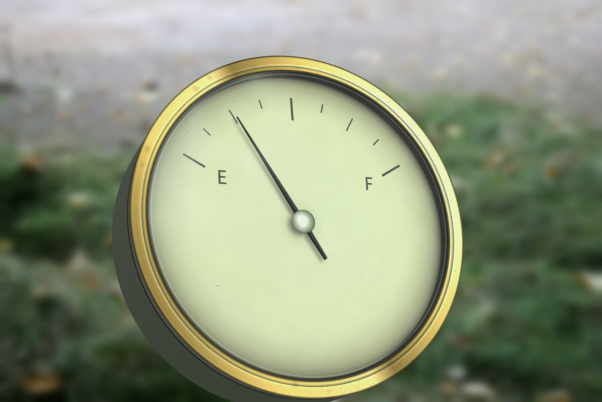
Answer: 0.25
